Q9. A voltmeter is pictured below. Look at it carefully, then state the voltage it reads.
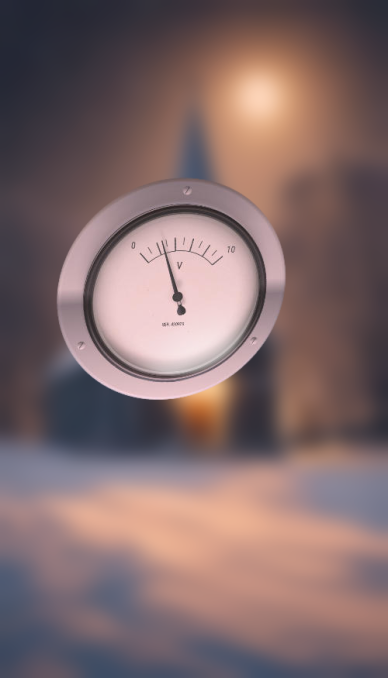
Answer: 2.5 V
